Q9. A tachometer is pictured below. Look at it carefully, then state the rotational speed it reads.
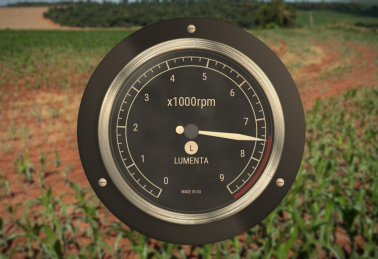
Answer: 7500 rpm
